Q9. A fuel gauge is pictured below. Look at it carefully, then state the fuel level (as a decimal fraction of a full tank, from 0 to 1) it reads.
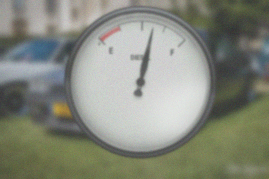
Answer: 0.625
